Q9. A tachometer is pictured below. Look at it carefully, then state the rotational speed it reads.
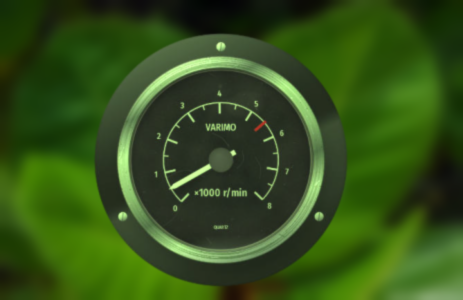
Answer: 500 rpm
